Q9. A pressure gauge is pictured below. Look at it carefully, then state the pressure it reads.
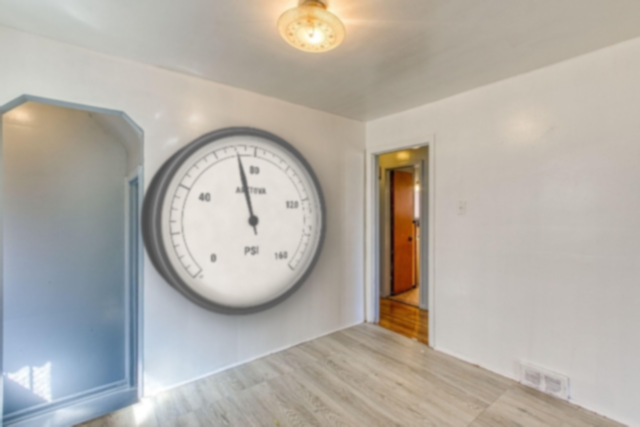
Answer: 70 psi
